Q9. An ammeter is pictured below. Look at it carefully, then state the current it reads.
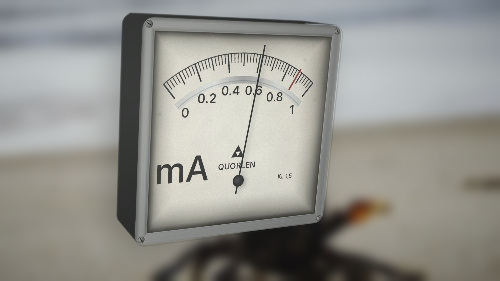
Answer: 0.6 mA
